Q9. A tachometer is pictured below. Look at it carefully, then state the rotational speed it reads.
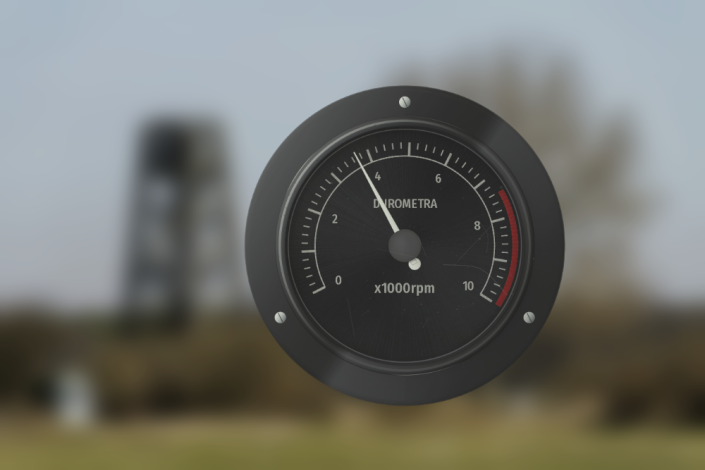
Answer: 3700 rpm
